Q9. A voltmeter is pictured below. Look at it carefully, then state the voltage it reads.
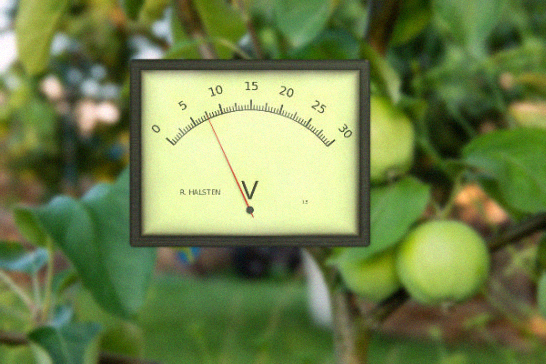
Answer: 7.5 V
